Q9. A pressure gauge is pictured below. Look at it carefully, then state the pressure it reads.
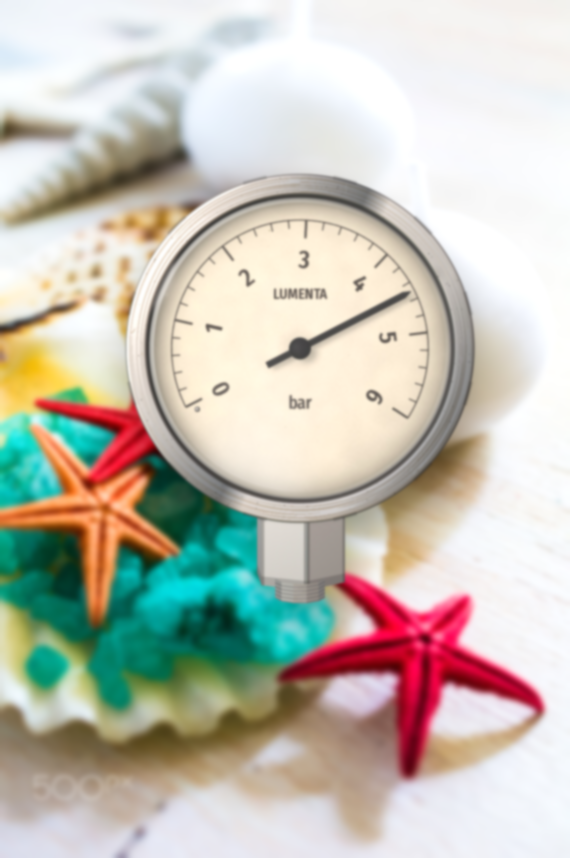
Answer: 4.5 bar
